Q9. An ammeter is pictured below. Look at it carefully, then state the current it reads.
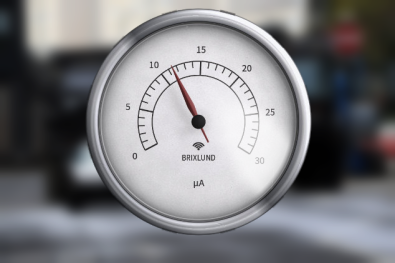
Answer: 11.5 µA
